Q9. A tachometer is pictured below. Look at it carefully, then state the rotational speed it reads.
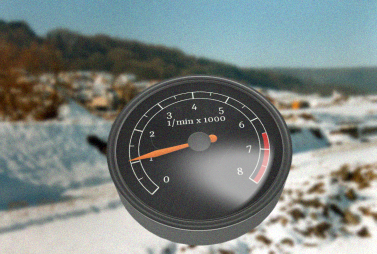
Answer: 1000 rpm
